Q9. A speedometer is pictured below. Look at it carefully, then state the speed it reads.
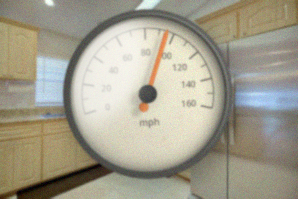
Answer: 95 mph
